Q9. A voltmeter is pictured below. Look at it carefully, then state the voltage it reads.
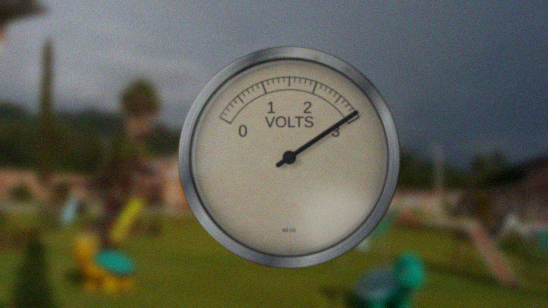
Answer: 2.9 V
